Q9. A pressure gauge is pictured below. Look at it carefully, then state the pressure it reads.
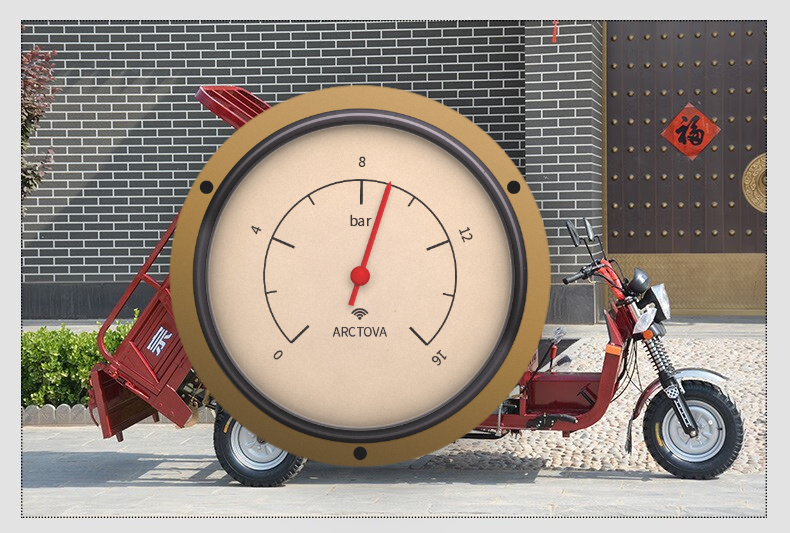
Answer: 9 bar
